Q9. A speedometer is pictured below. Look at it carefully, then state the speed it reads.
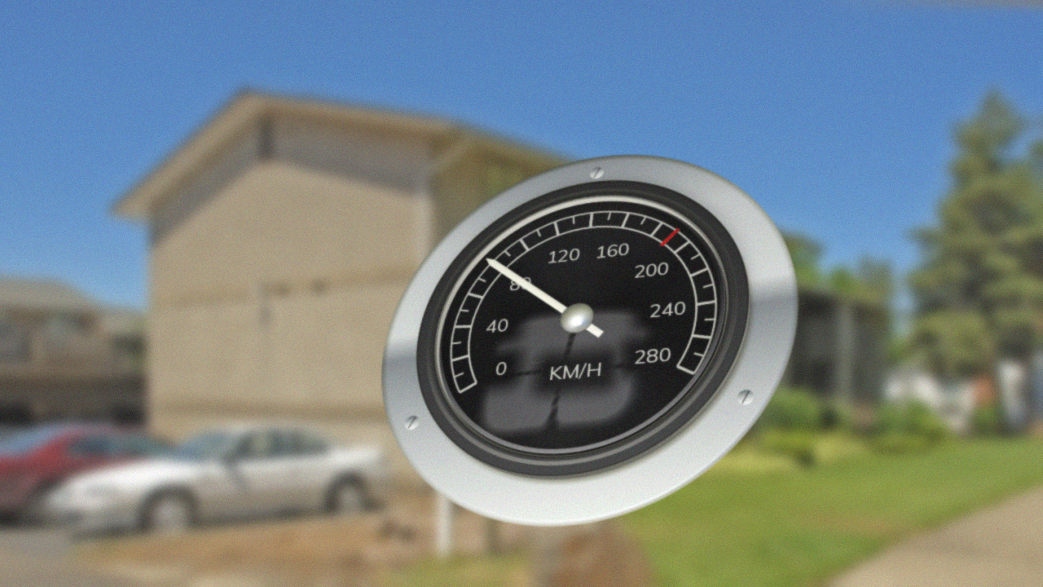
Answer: 80 km/h
